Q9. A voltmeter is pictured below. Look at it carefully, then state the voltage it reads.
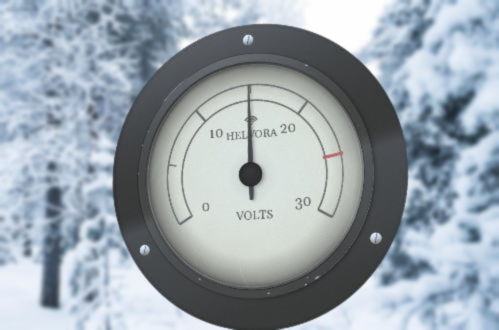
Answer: 15 V
